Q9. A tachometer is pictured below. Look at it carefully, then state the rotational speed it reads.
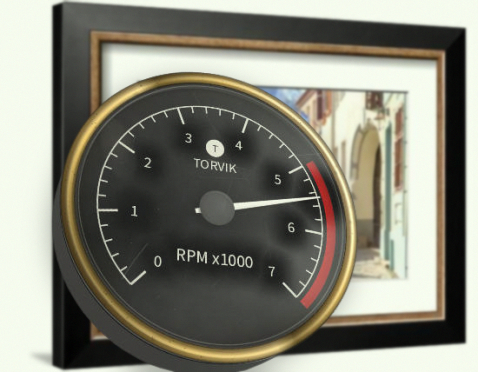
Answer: 5500 rpm
